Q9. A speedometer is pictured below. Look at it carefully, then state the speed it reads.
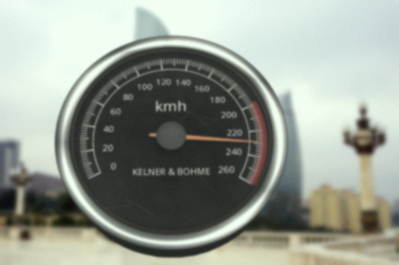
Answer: 230 km/h
